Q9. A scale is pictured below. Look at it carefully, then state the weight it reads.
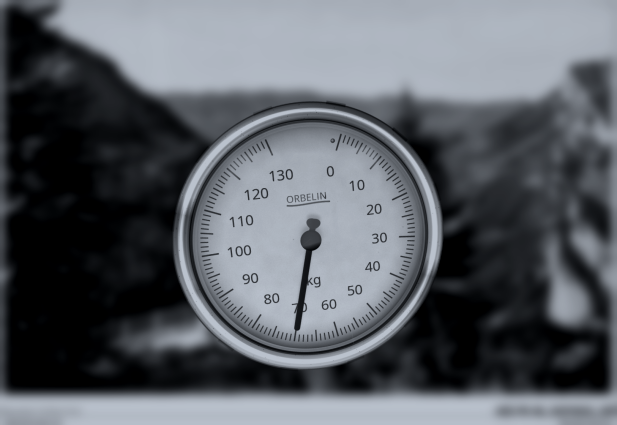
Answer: 70 kg
